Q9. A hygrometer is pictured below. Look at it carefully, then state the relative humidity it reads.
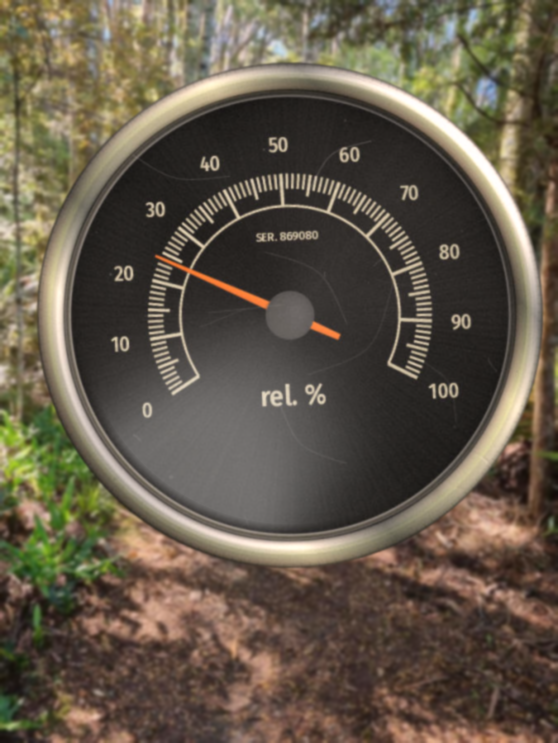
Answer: 24 %
